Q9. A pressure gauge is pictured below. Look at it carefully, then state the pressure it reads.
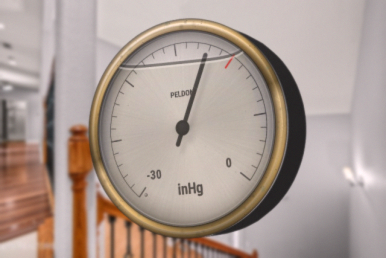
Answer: -12 inHg
